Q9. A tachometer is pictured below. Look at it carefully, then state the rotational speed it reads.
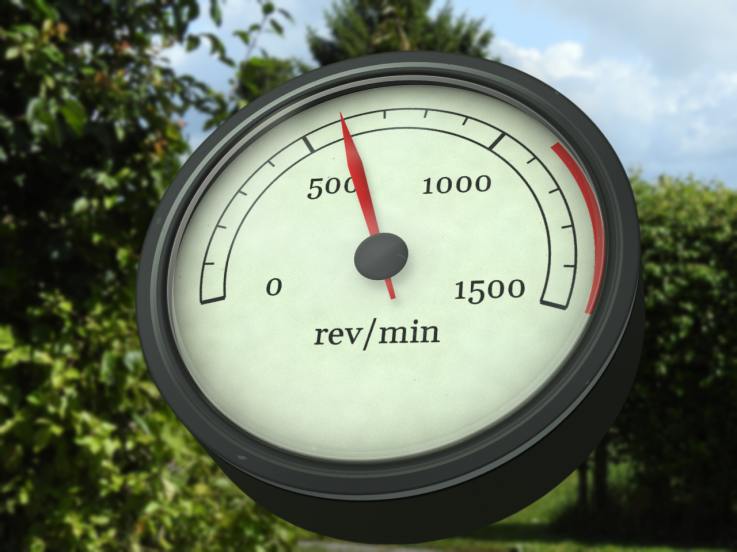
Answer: 600 rpm
